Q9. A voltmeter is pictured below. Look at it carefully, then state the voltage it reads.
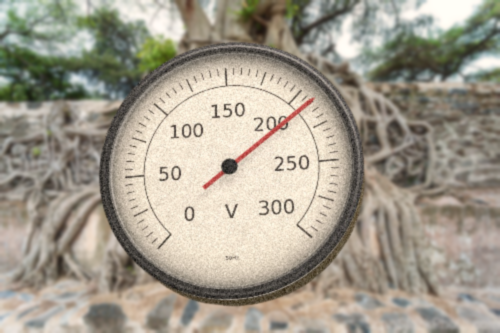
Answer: 210 V
